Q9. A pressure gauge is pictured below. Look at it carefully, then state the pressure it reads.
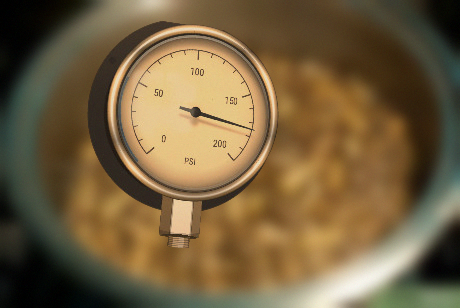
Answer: 175 psi
